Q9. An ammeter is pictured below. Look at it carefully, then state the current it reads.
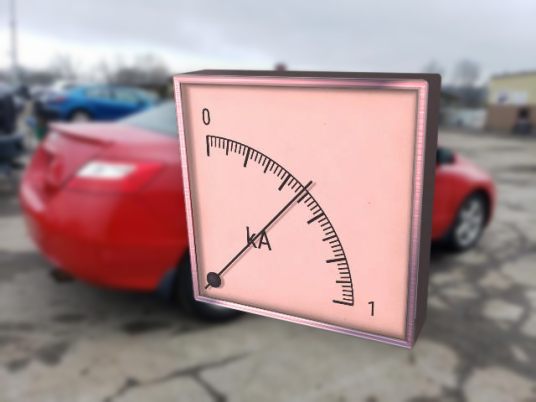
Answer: 0.48 kA
